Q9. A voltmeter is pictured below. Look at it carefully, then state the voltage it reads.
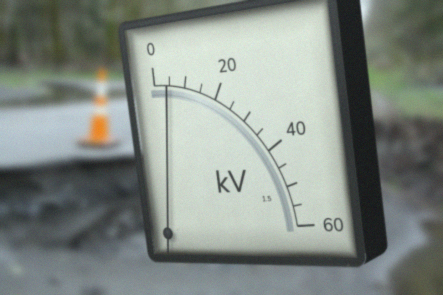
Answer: 5 kV
